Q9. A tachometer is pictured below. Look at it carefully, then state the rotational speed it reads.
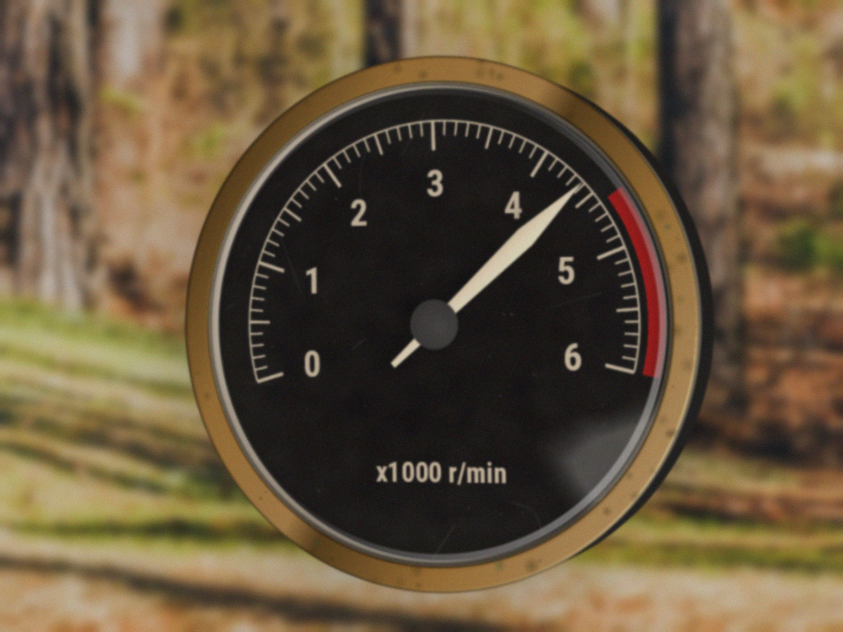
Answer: 4400 rpm
